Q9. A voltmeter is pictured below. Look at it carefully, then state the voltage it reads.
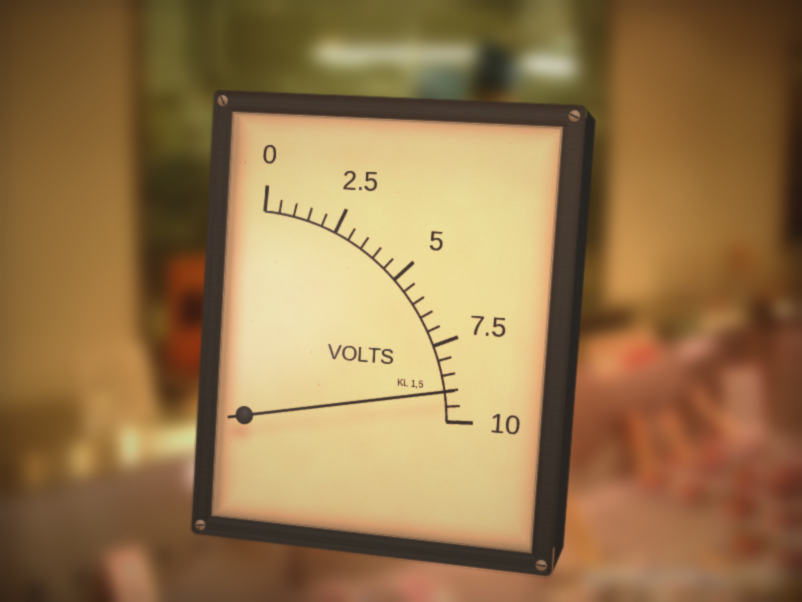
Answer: 9 V
